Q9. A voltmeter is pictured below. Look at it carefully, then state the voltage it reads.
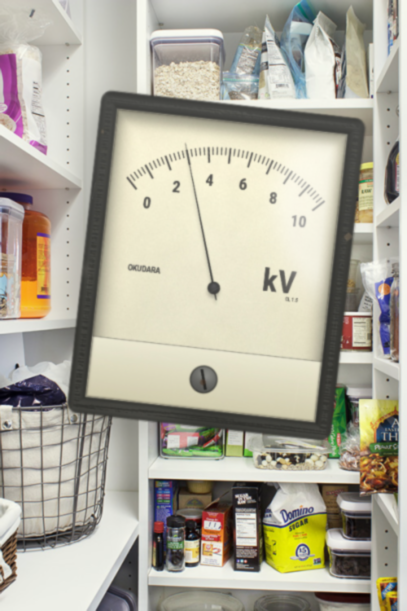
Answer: 3 kV
